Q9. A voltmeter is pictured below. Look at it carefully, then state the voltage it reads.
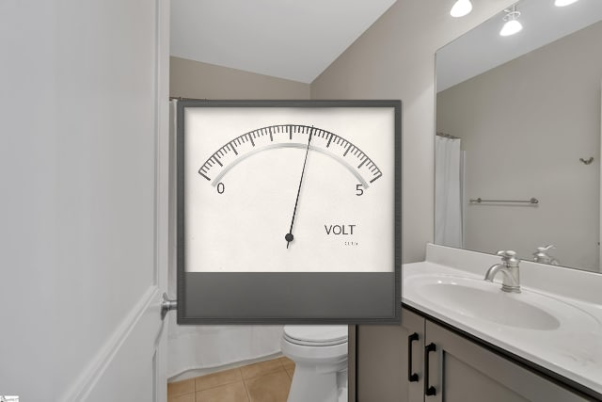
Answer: 3 V
